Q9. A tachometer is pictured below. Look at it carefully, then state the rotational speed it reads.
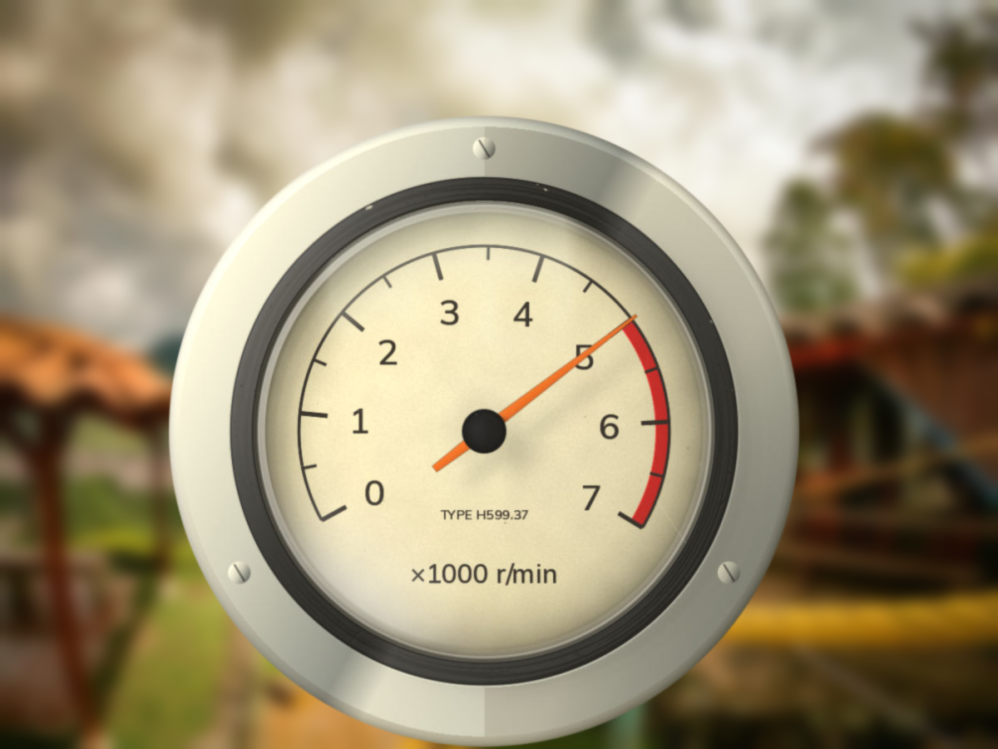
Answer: 5000 rpm
